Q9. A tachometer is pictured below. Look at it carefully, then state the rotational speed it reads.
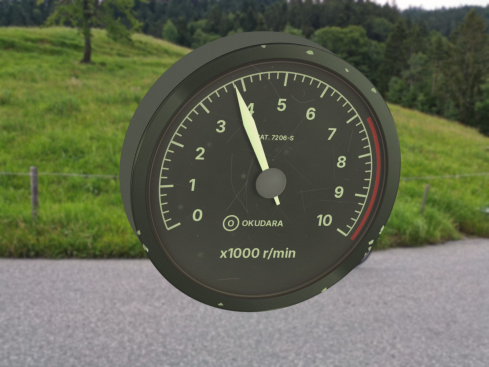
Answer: 3800 rpm
